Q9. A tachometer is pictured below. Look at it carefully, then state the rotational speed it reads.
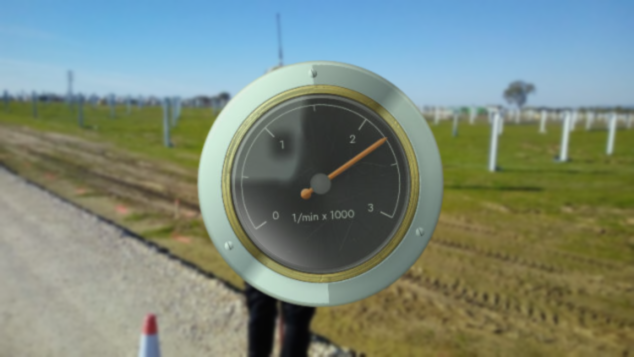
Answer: 2250 rpm
